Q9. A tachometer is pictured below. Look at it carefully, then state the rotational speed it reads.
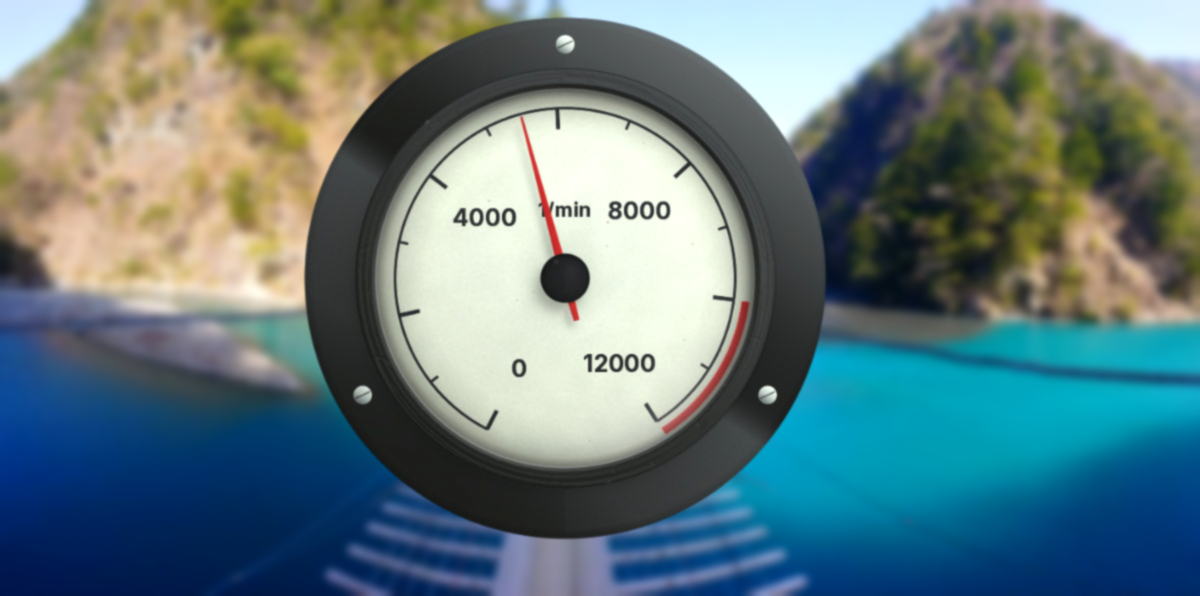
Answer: 5500 rpm
